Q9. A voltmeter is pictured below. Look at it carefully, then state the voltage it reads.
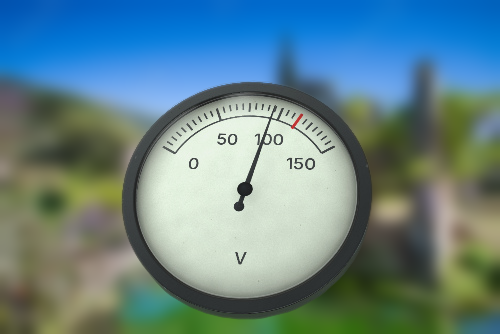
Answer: 95 V
